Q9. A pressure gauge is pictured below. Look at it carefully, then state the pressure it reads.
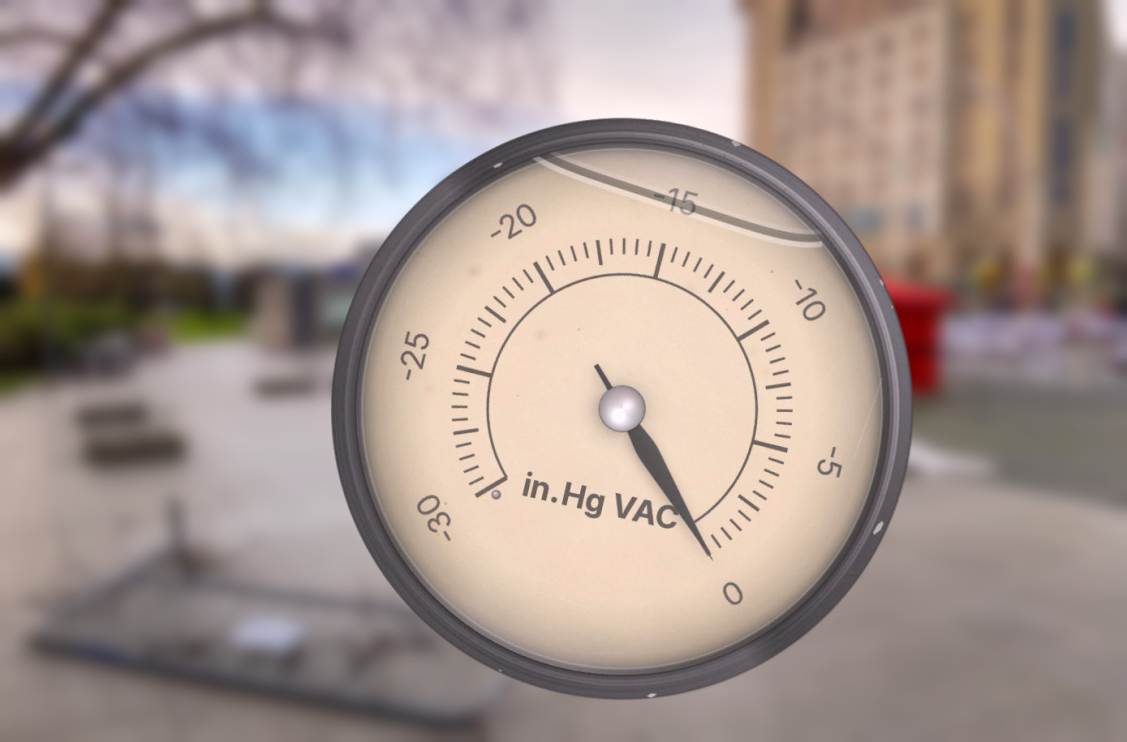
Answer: 0 inHg
